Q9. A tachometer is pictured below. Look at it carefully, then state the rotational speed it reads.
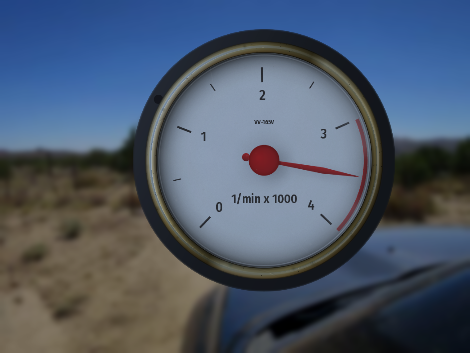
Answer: 3500 rpm
